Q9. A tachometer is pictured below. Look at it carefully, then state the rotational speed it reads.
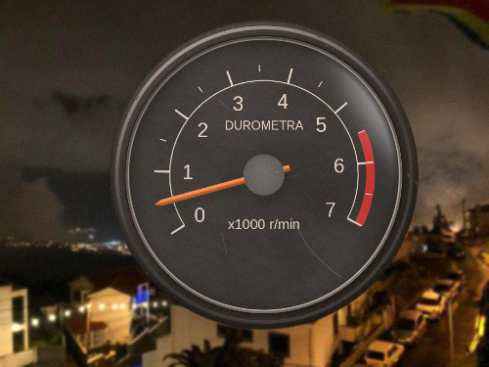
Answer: 500 rpm
